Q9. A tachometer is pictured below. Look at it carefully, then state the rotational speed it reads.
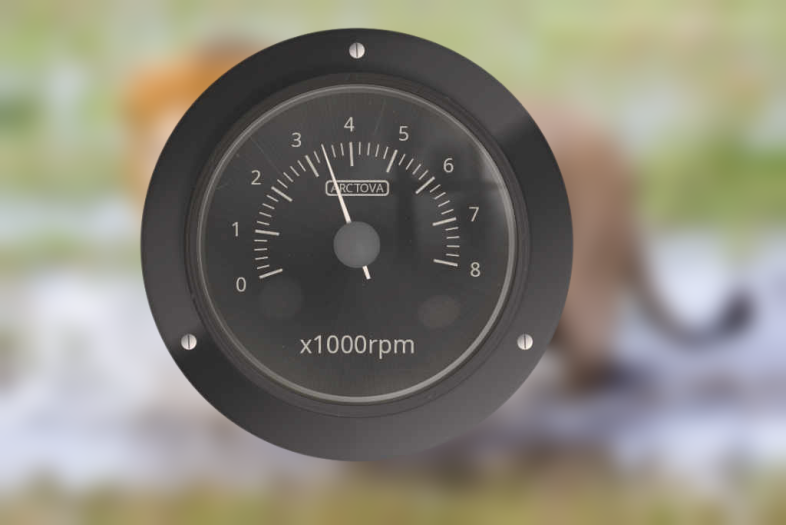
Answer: 3400 rpm
